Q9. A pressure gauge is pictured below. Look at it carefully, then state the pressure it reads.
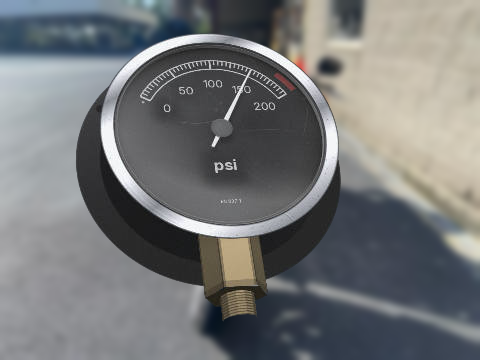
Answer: 150 psi
